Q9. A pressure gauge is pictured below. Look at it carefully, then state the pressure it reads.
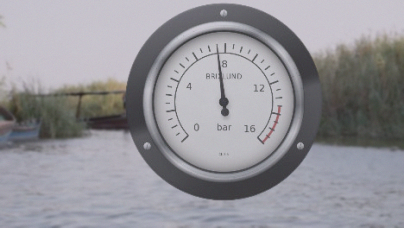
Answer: 7.5 bar
